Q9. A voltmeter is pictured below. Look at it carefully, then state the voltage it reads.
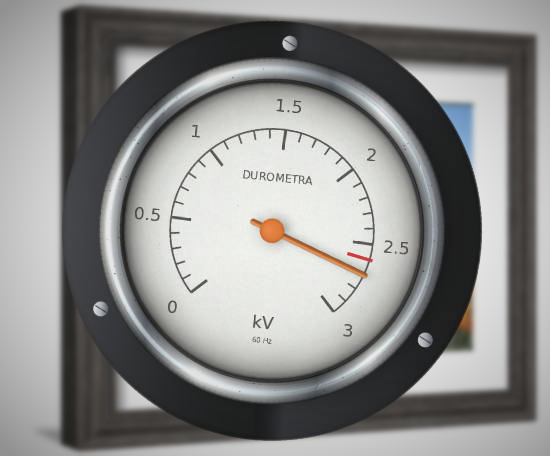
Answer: 2.7 kV
